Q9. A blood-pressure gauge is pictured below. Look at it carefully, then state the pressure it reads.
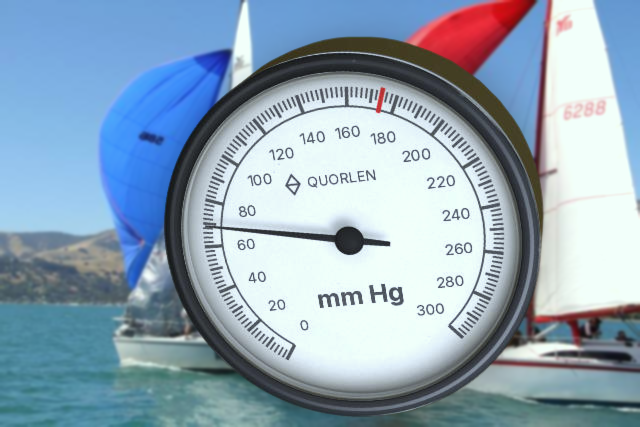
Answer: 70 mmHg
